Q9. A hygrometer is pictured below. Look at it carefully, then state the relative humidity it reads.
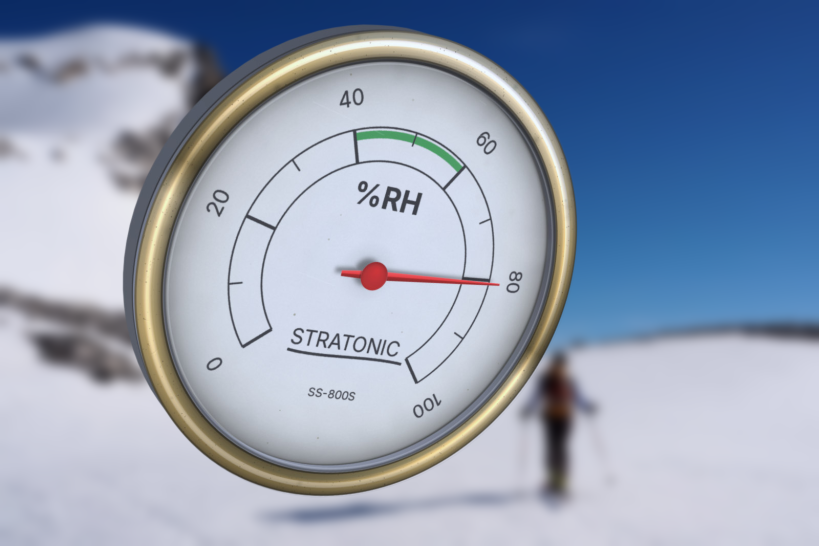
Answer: 80 %
